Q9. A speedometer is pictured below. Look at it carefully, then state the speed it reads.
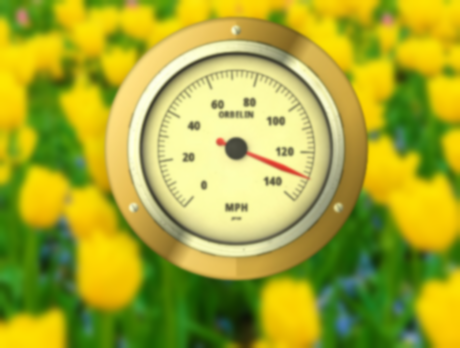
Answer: 130 mph
